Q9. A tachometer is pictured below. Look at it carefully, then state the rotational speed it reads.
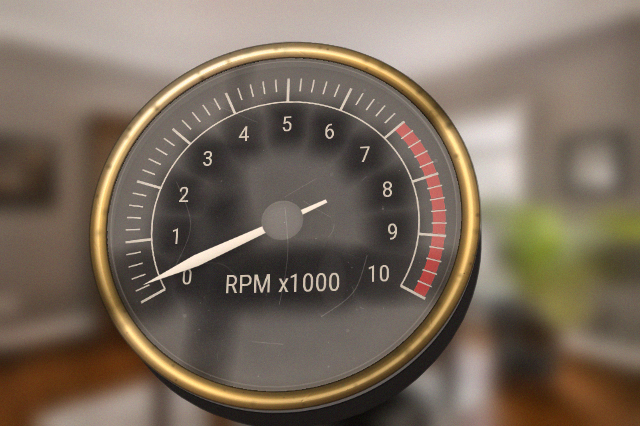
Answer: 200 rpm
